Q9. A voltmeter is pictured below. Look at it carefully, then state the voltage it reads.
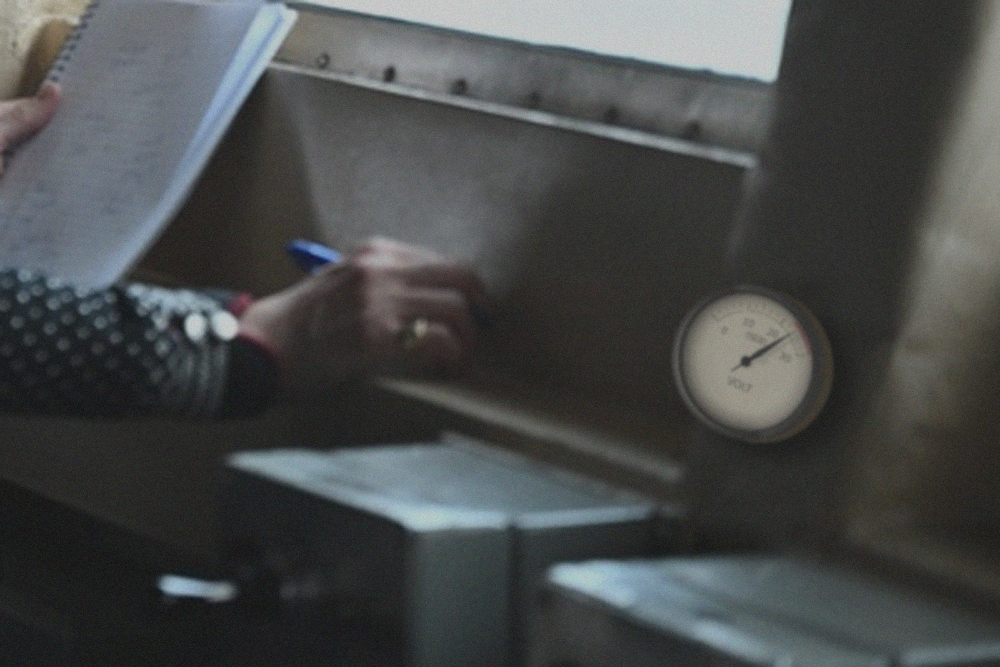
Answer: 24 V
